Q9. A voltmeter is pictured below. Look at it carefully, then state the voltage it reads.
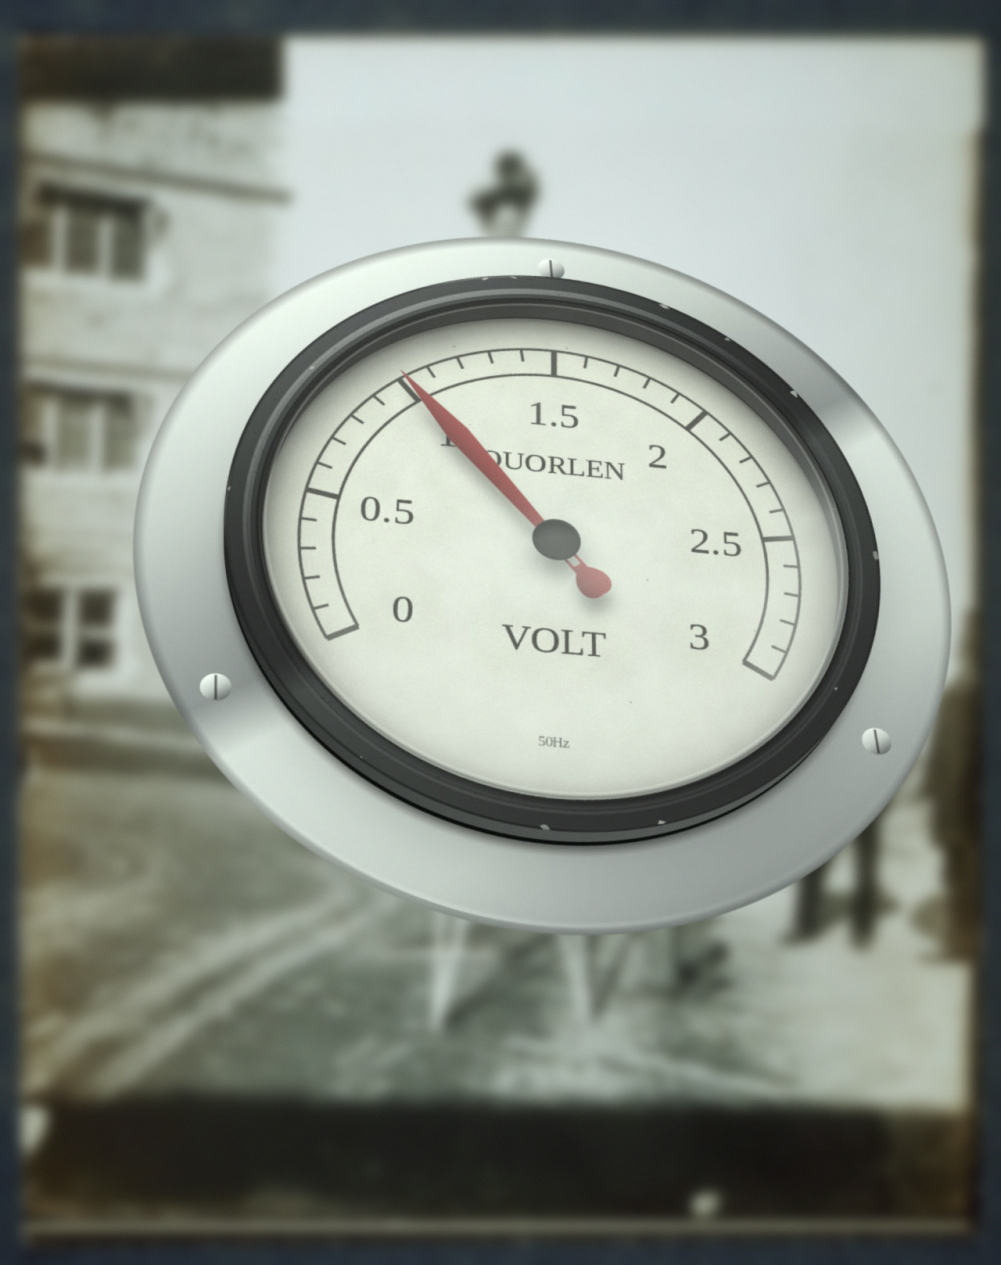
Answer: 1 V
